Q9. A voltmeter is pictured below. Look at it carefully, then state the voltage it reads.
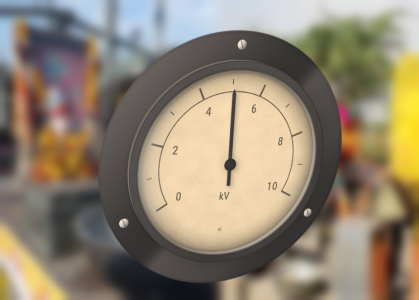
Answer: 5 kV
